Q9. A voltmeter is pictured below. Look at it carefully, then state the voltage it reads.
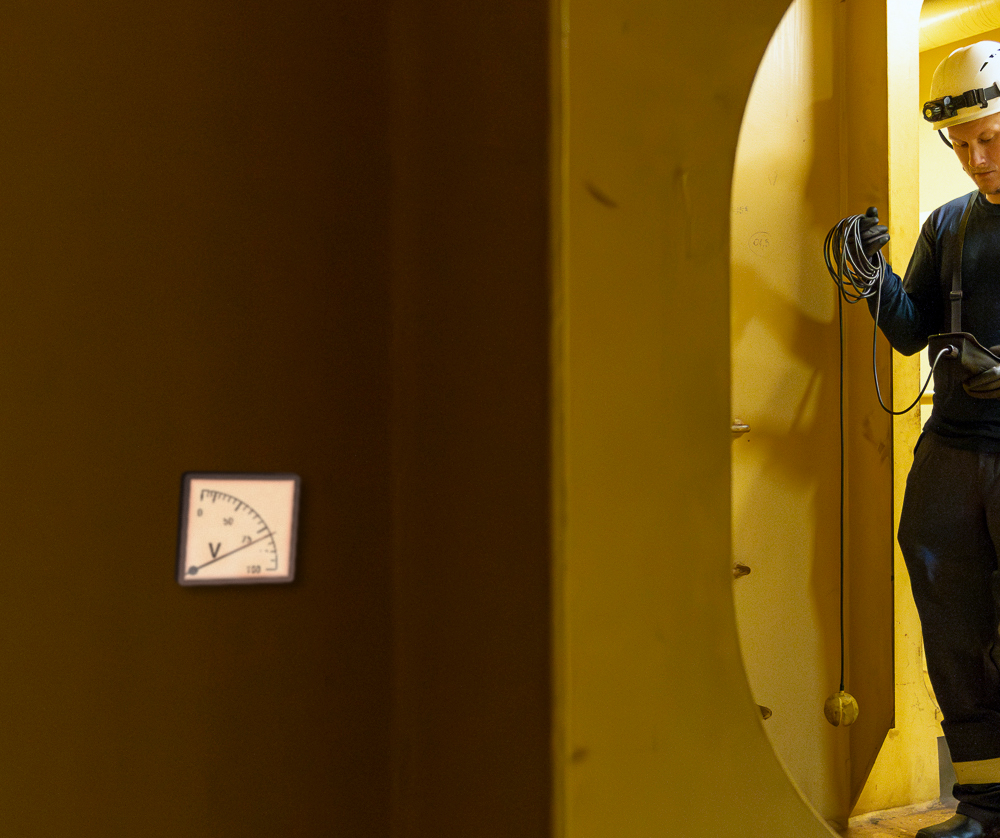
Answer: 80 V
